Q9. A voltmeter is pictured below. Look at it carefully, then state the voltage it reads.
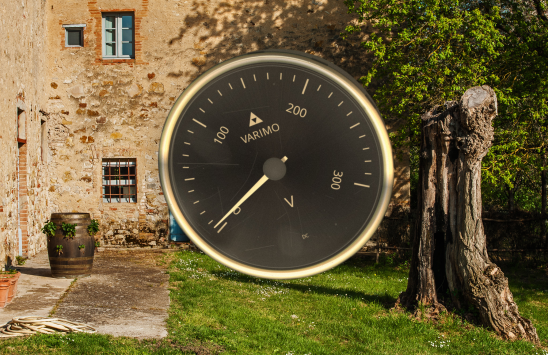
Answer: 5 V
